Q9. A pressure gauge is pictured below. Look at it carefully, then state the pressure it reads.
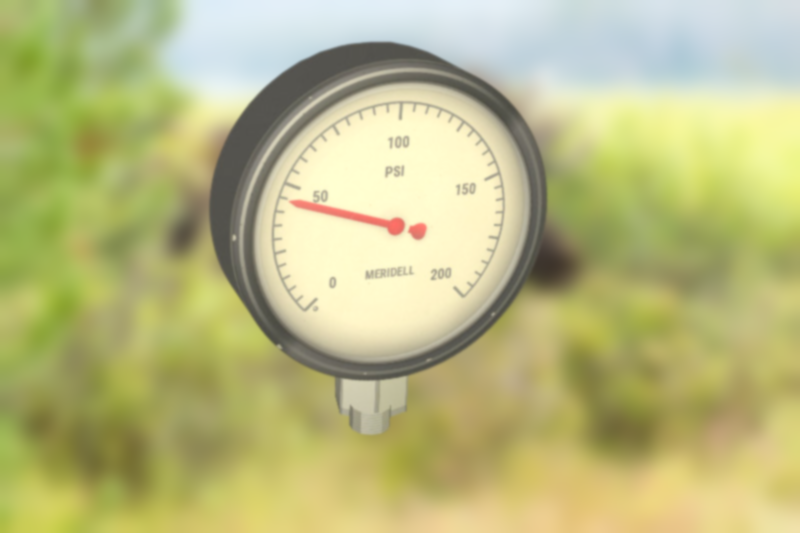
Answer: 45 psi
